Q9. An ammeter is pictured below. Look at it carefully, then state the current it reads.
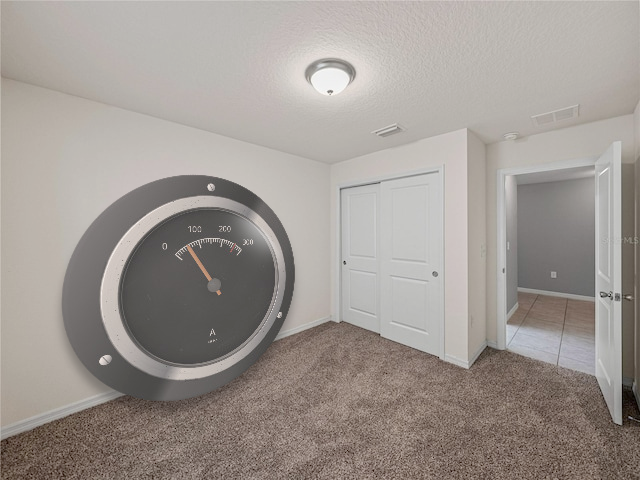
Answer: 50 A
